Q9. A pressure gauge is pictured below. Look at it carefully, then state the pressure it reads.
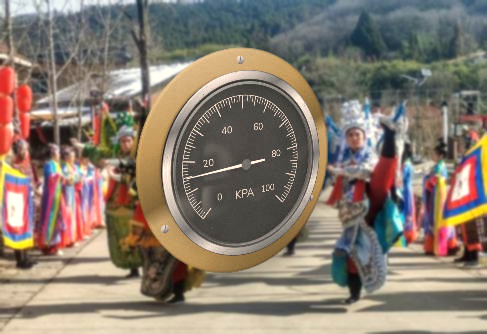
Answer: 15 kPa
